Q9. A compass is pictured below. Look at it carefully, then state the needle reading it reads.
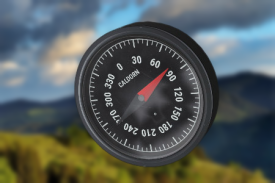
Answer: 80 °
